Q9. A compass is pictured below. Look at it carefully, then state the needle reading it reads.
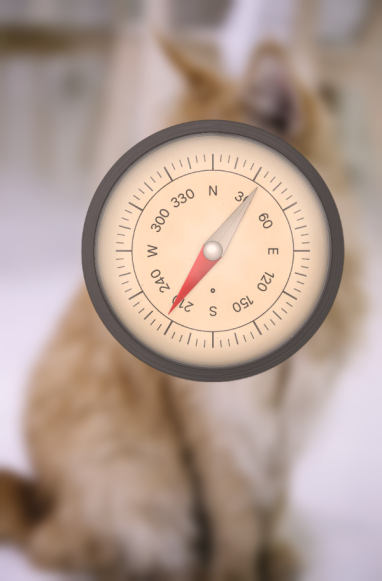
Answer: 215 °
